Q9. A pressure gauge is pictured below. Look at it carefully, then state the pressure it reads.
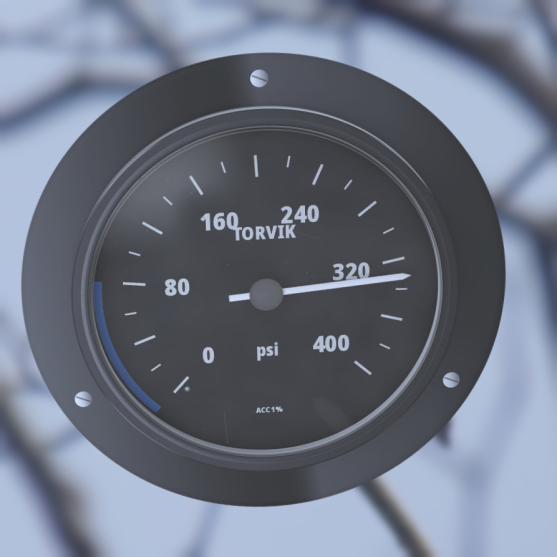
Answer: 330 psi
